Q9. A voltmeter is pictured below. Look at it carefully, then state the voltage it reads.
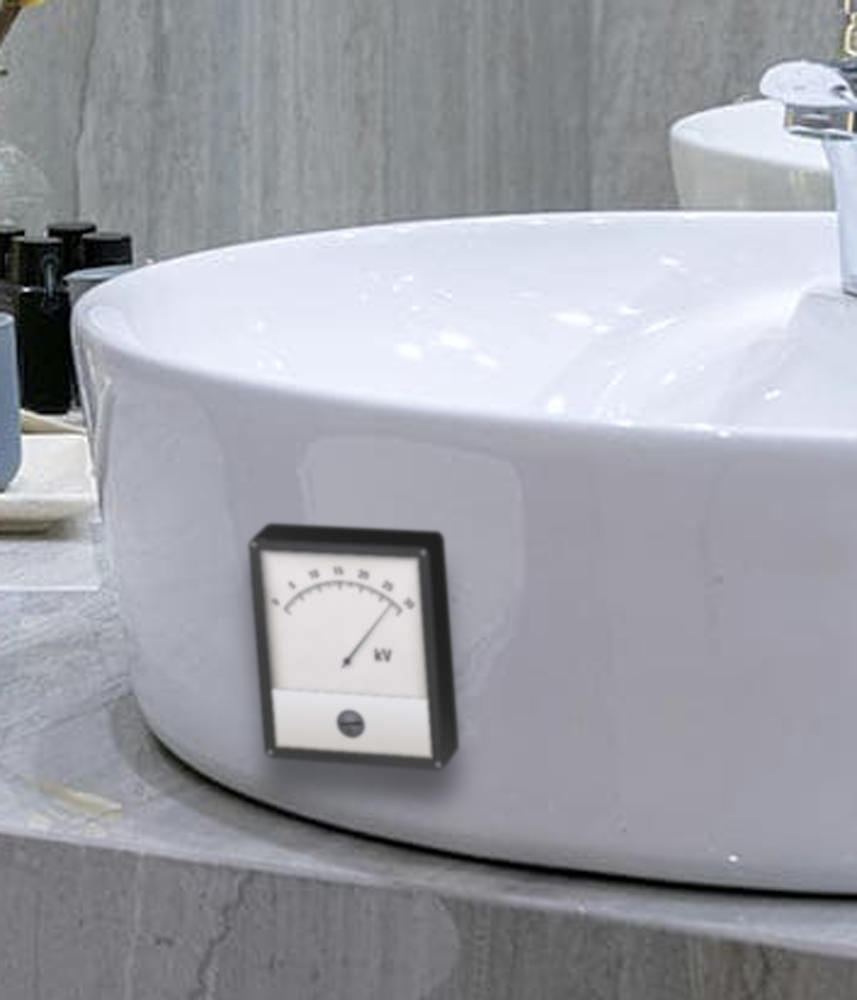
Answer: 27.5 kV
